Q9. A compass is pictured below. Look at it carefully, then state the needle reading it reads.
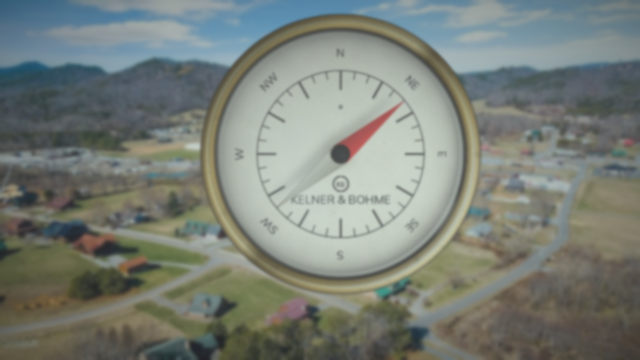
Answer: 50 °
